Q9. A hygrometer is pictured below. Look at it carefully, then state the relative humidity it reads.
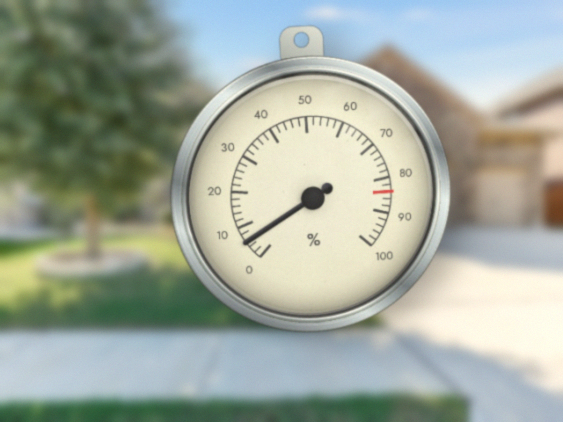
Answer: 6 %
